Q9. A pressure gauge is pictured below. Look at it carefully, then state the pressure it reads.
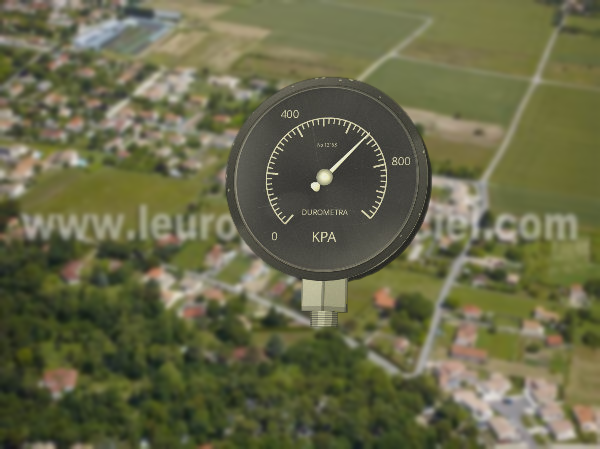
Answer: 680 kPa
